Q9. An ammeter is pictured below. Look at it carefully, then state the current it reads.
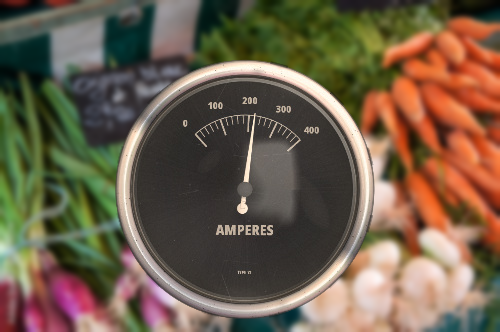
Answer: 220 A
